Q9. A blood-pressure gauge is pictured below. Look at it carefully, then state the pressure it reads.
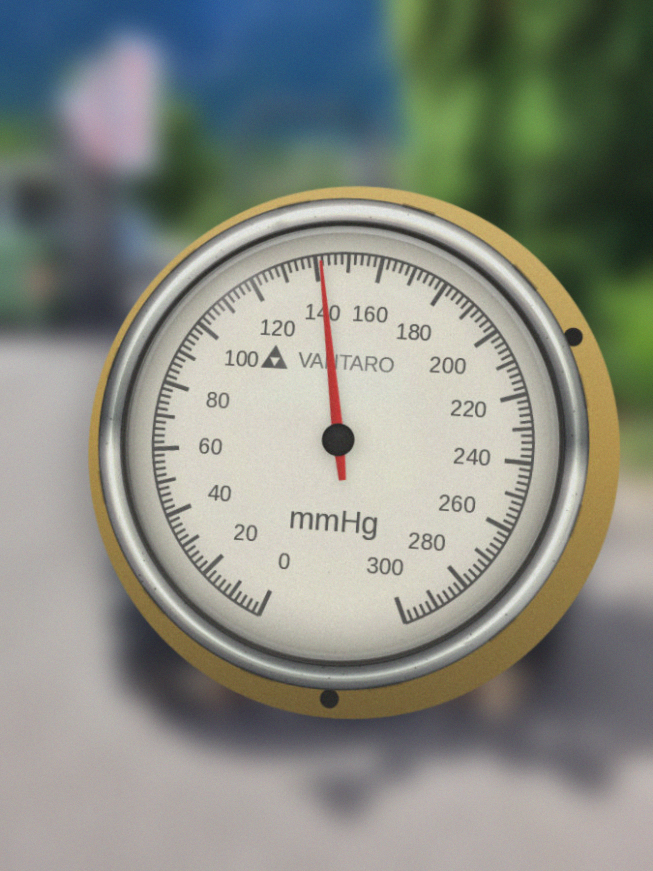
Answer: 142 mmHg
